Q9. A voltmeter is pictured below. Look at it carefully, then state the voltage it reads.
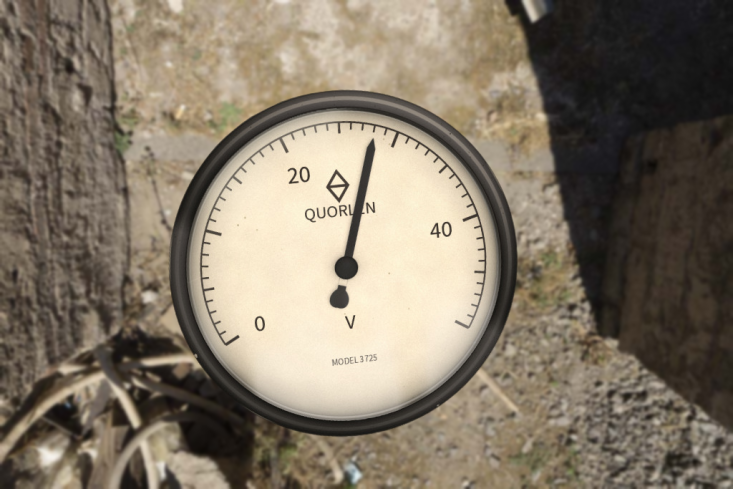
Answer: 28 V
